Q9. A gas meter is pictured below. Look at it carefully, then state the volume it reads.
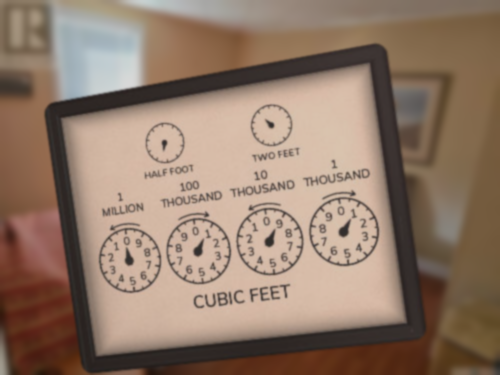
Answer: 9100 ft³
